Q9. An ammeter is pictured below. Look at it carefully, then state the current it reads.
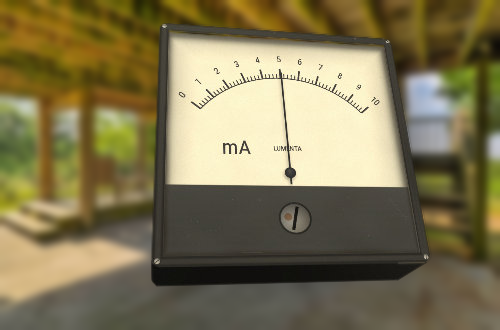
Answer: 5 mA
